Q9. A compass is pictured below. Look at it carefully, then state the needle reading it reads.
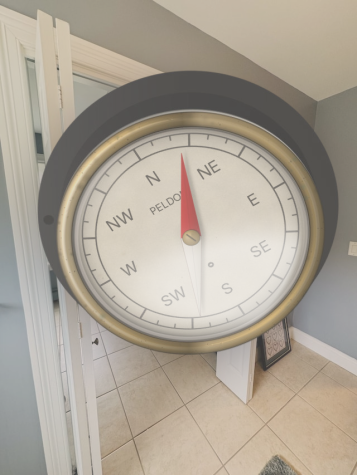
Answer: 25 °
